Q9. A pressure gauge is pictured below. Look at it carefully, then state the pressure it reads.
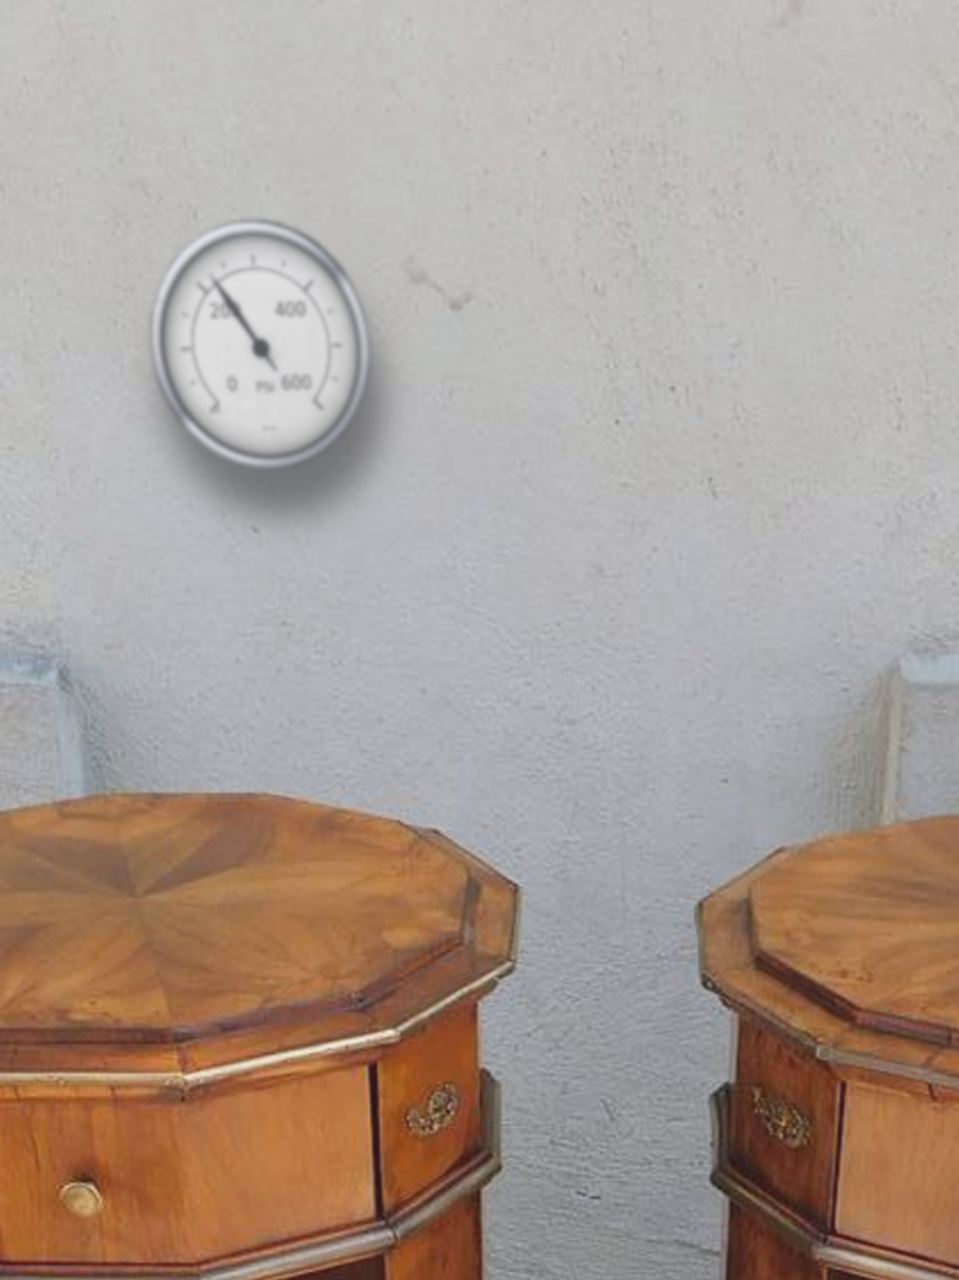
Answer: 225 psi
